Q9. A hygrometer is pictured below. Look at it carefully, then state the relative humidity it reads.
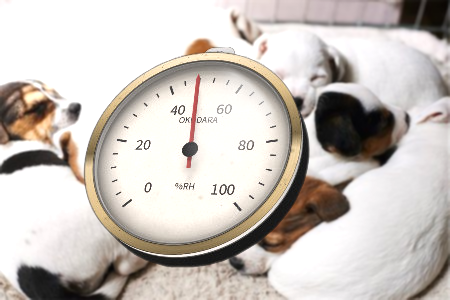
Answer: 48 %
